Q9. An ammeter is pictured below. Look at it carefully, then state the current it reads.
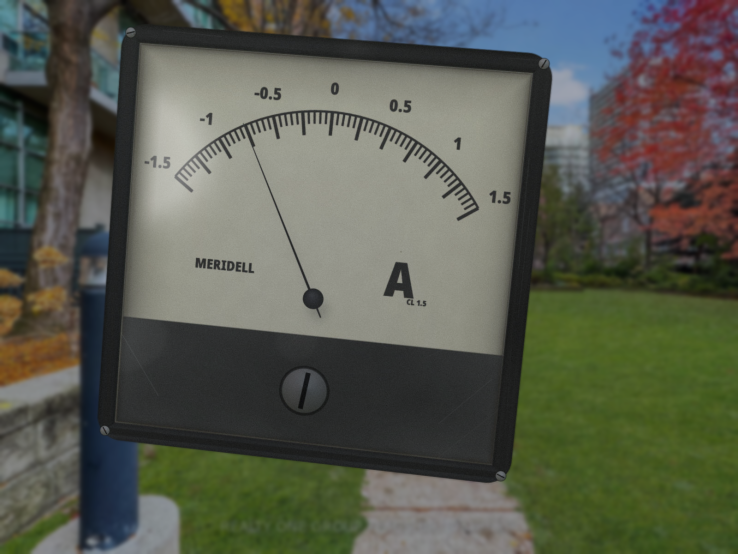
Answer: -0.75 A
